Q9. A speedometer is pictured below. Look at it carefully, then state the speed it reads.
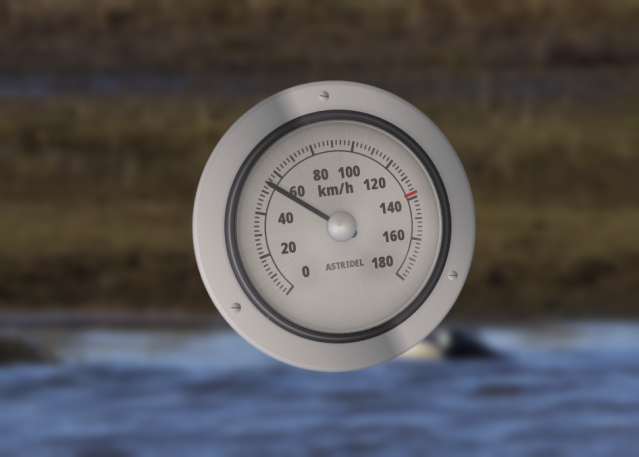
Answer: 54 km/h
